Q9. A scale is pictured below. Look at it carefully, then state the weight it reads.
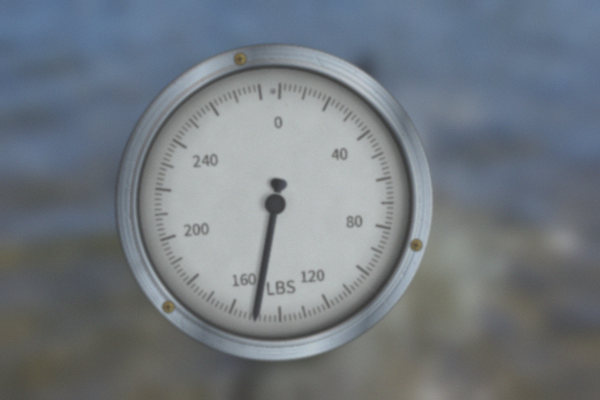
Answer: 150 lb
